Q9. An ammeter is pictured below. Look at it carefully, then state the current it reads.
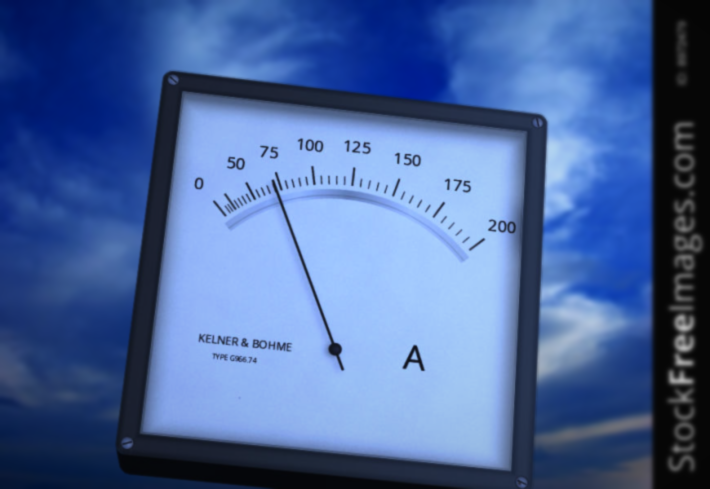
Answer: 70 A
